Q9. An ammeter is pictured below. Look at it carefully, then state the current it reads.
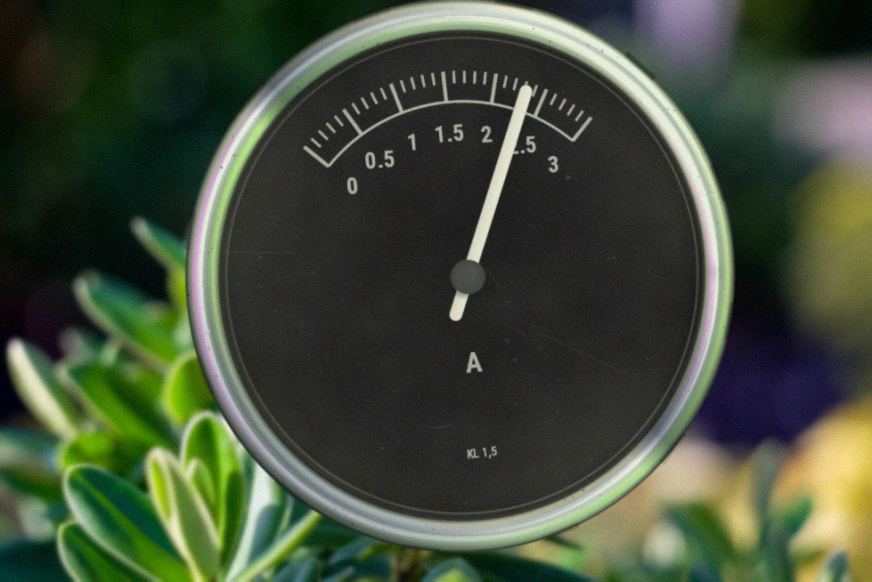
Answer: 2.3 A
